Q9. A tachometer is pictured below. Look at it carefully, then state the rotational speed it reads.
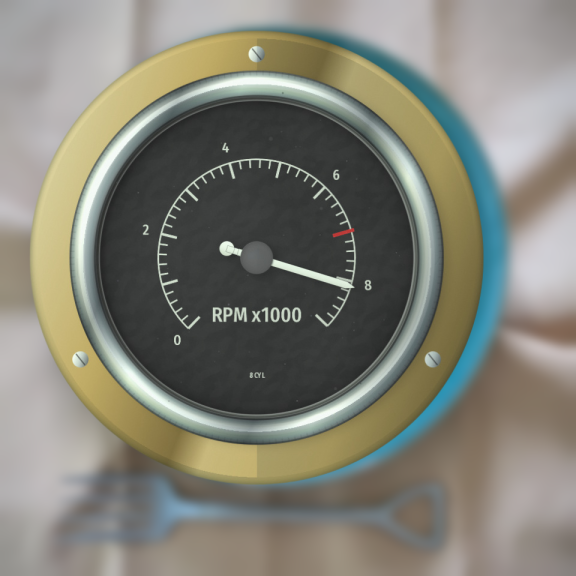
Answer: 8100 rpm
